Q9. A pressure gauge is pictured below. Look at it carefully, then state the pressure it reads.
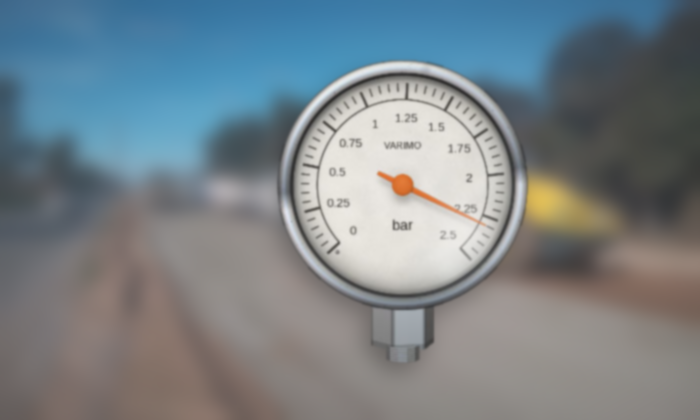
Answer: 2.3 bar
